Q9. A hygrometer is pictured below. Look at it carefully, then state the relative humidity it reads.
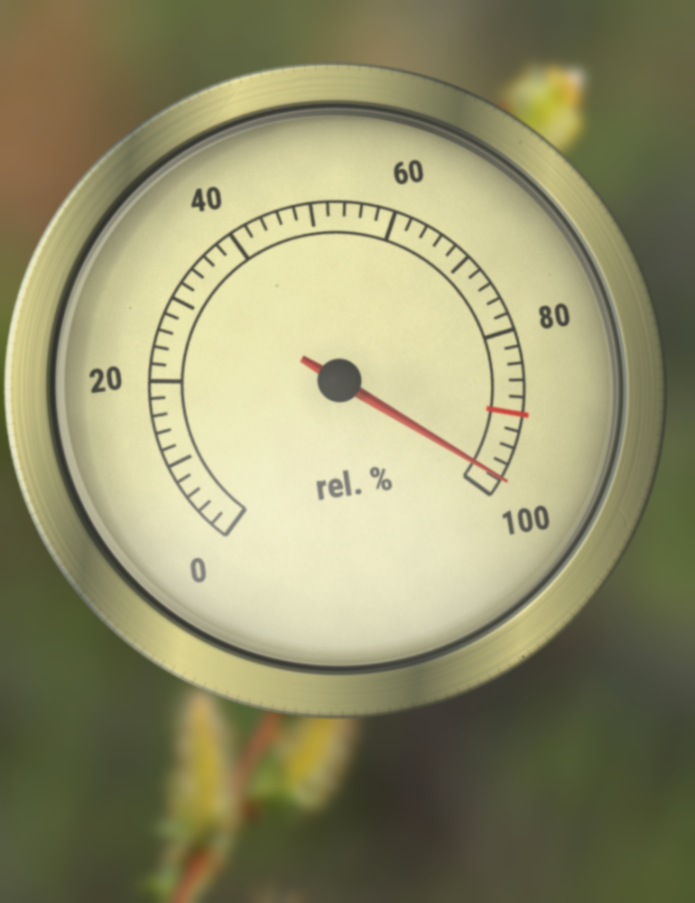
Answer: 98 %
